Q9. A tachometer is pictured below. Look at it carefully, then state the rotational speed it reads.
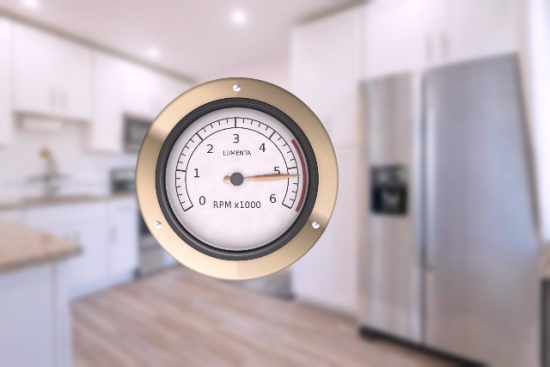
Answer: 5200 rpm
